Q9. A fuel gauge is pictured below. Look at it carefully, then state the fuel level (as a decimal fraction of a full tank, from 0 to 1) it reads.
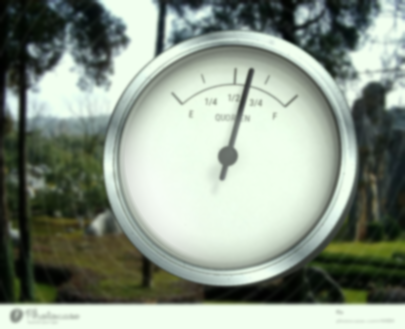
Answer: 0.625
